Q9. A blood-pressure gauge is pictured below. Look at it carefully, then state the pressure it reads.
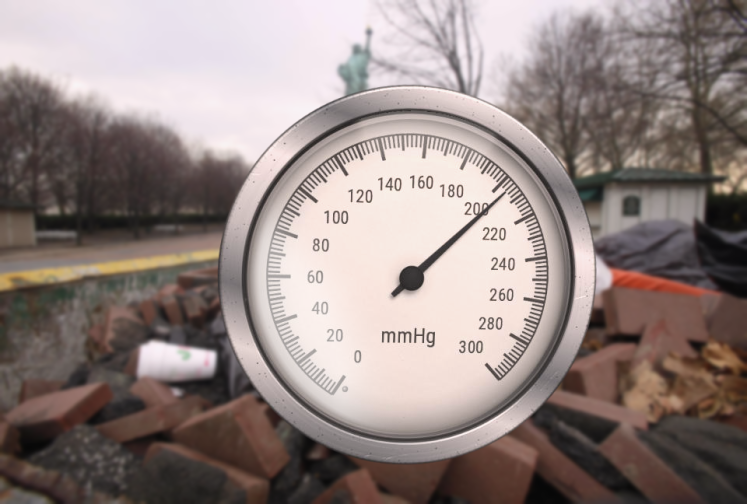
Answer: 204 mmHg
